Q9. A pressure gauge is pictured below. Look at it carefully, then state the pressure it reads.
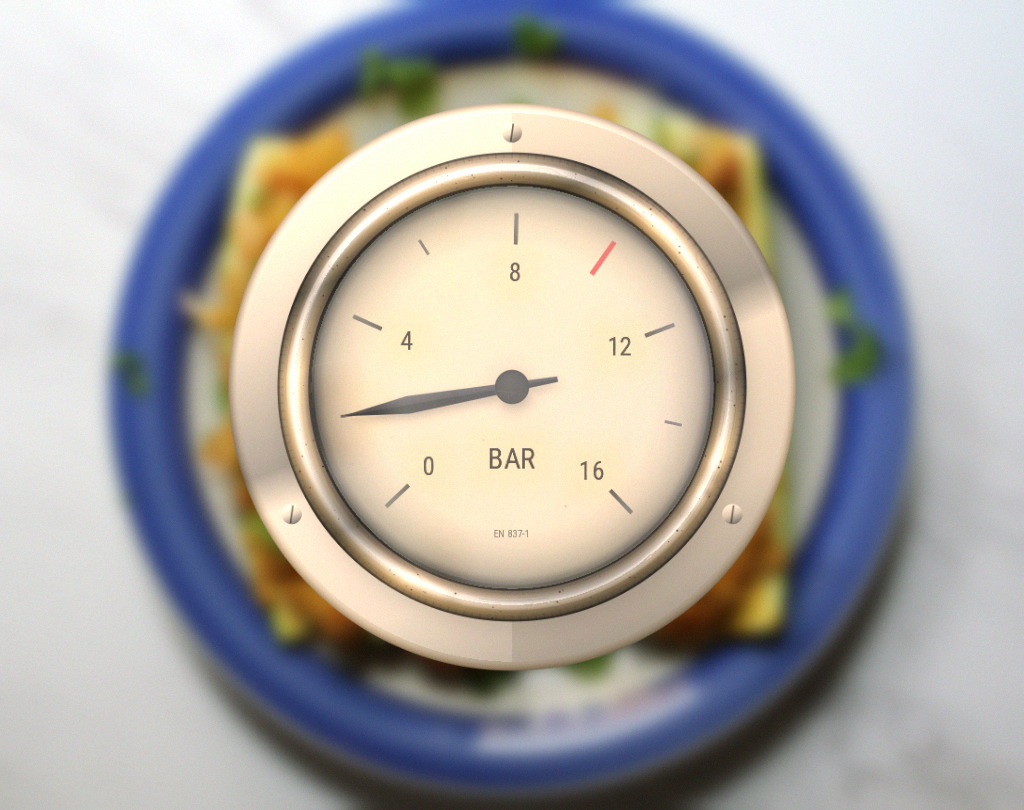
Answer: 2 bar
